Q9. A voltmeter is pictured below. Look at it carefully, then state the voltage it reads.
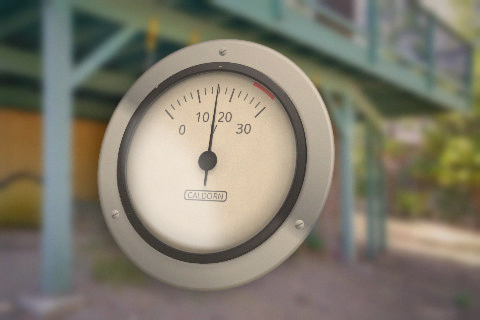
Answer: 16 V
